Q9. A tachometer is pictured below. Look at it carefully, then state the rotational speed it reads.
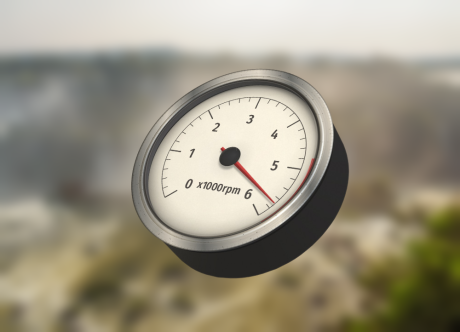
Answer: 5700 rpm
